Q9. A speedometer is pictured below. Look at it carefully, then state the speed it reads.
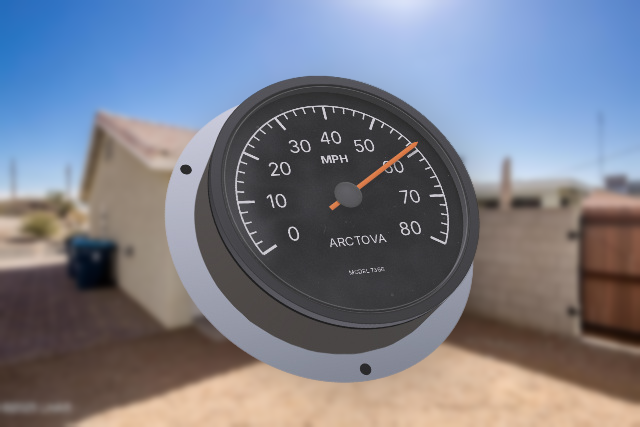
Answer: 59 mph
